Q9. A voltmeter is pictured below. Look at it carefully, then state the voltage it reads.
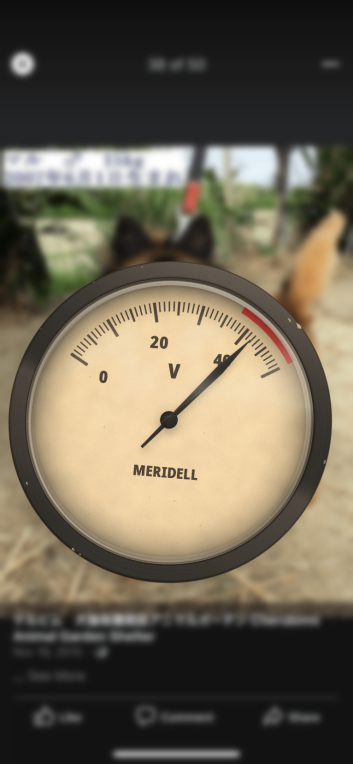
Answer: 42 V
